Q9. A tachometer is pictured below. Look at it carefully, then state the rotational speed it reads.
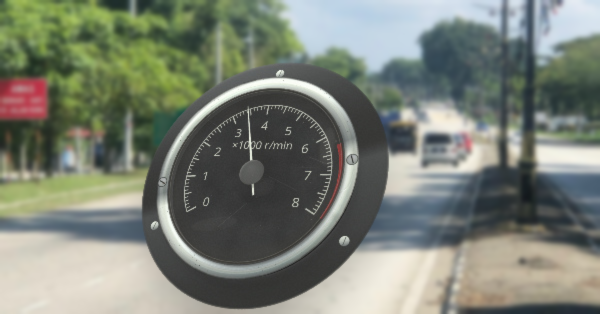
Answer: 3500 rpm
